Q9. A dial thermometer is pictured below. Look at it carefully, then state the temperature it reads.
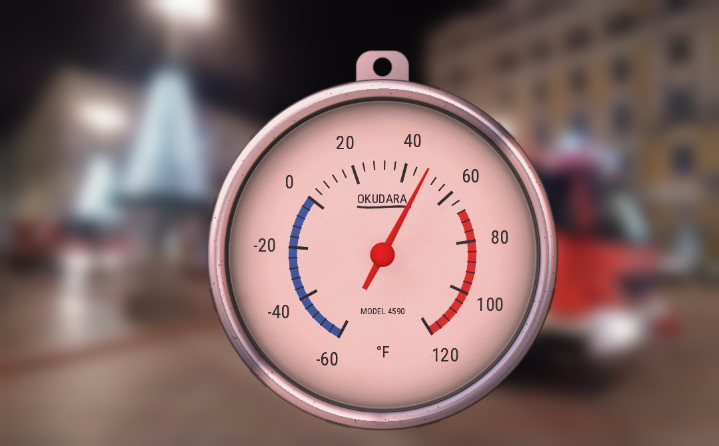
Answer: 48 °F
